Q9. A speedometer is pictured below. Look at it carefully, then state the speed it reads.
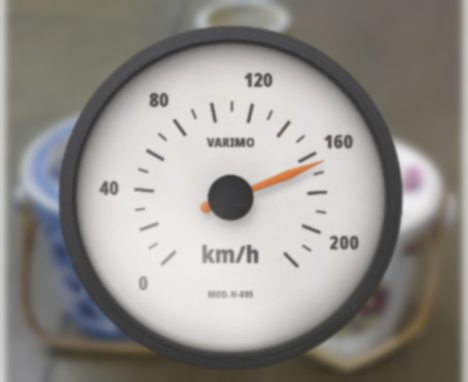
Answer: 165 km/h
